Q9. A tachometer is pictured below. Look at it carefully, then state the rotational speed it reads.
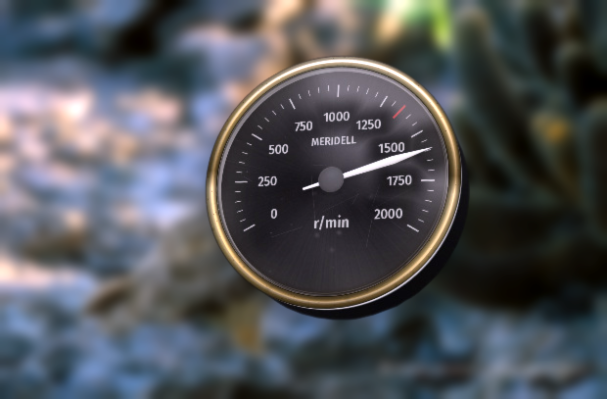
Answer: 1600 rpm
